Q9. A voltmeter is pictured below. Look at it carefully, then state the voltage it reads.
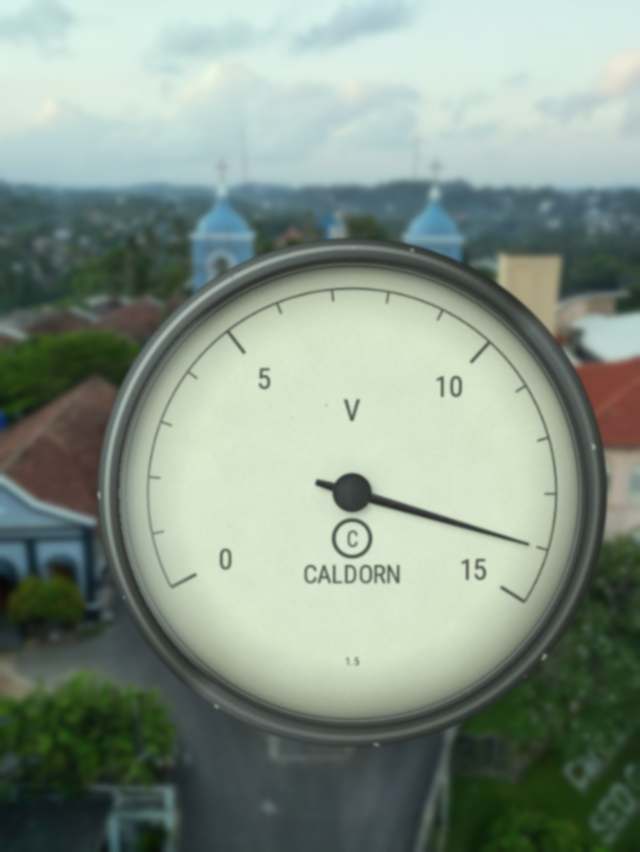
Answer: 14 V
